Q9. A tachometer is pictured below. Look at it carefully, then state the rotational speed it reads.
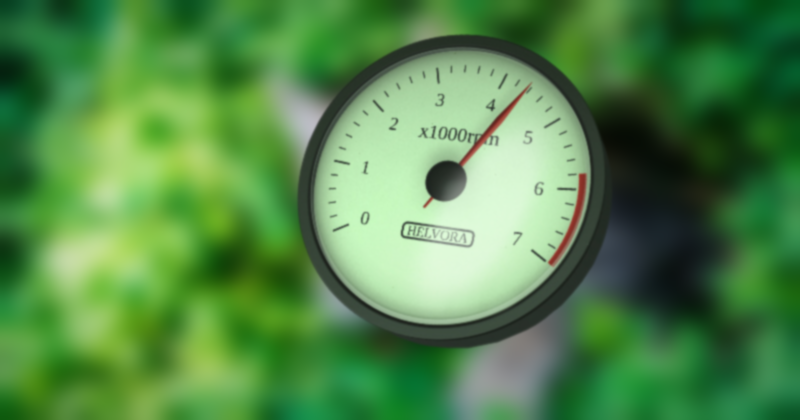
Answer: 4400 rpm
